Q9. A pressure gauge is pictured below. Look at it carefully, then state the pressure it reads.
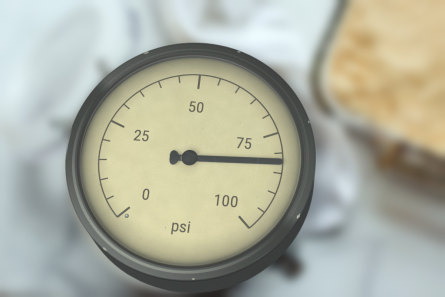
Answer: 82.5 psi
